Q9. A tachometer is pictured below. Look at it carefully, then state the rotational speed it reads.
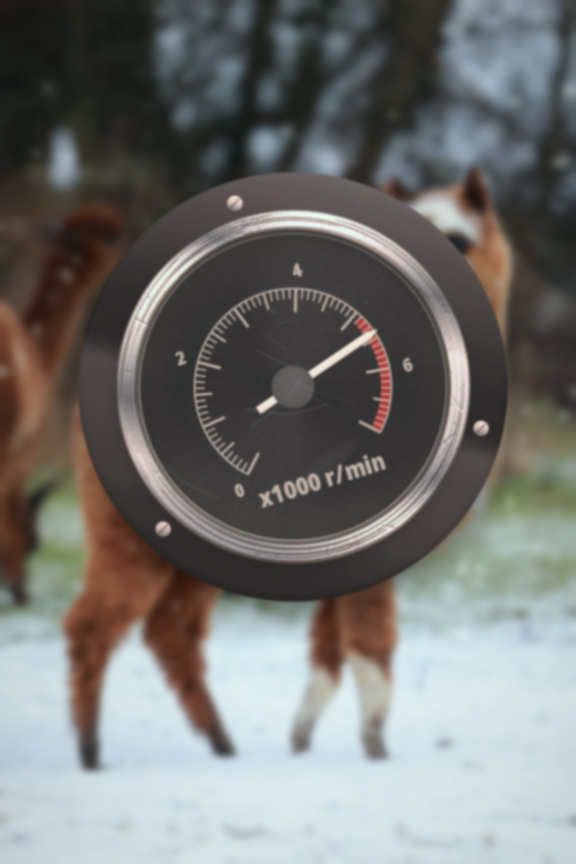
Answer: 5400 rpm
